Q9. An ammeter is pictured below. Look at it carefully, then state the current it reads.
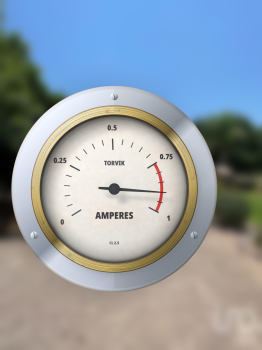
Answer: 0.9 A
